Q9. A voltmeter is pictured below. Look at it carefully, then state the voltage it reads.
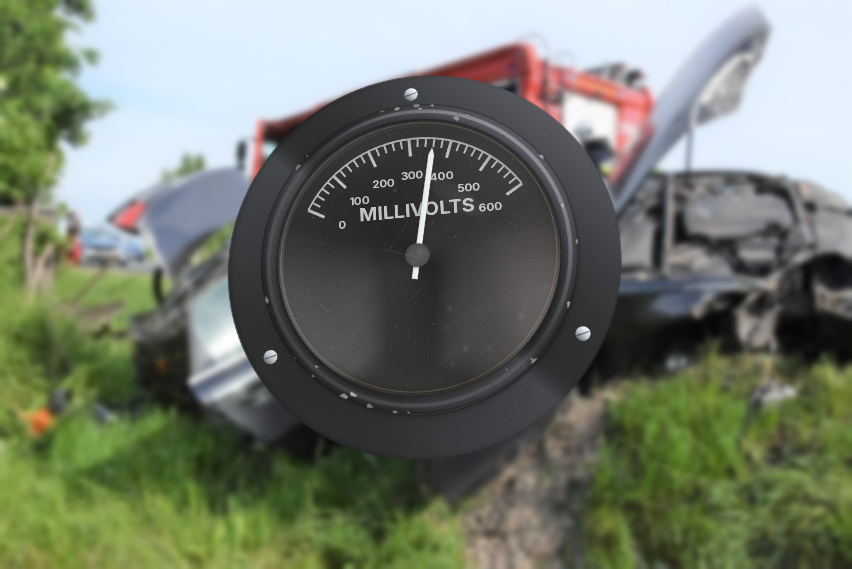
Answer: 360 mV
